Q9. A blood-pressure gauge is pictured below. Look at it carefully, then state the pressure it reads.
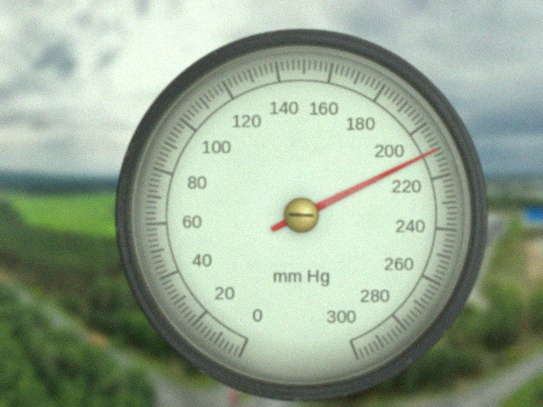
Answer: 210 mmHg
